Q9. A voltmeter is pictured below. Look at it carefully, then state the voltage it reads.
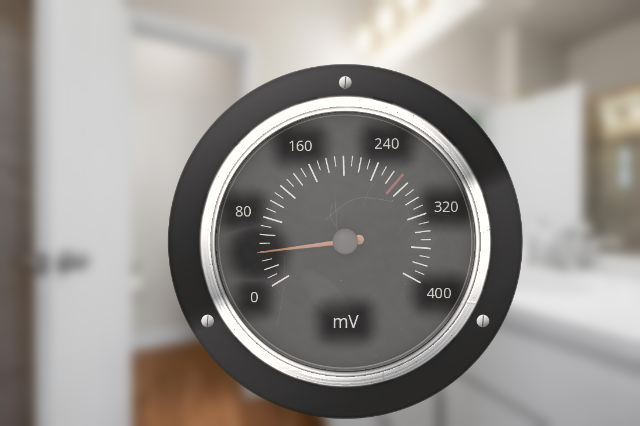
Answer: 40 mV
